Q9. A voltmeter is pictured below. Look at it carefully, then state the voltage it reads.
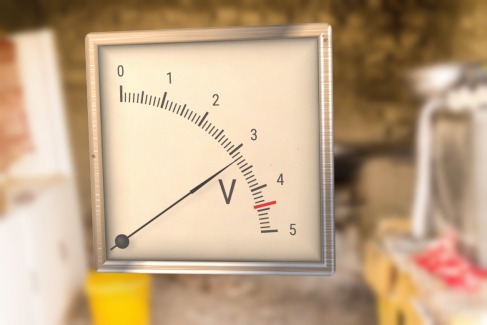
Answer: 3.2 V
